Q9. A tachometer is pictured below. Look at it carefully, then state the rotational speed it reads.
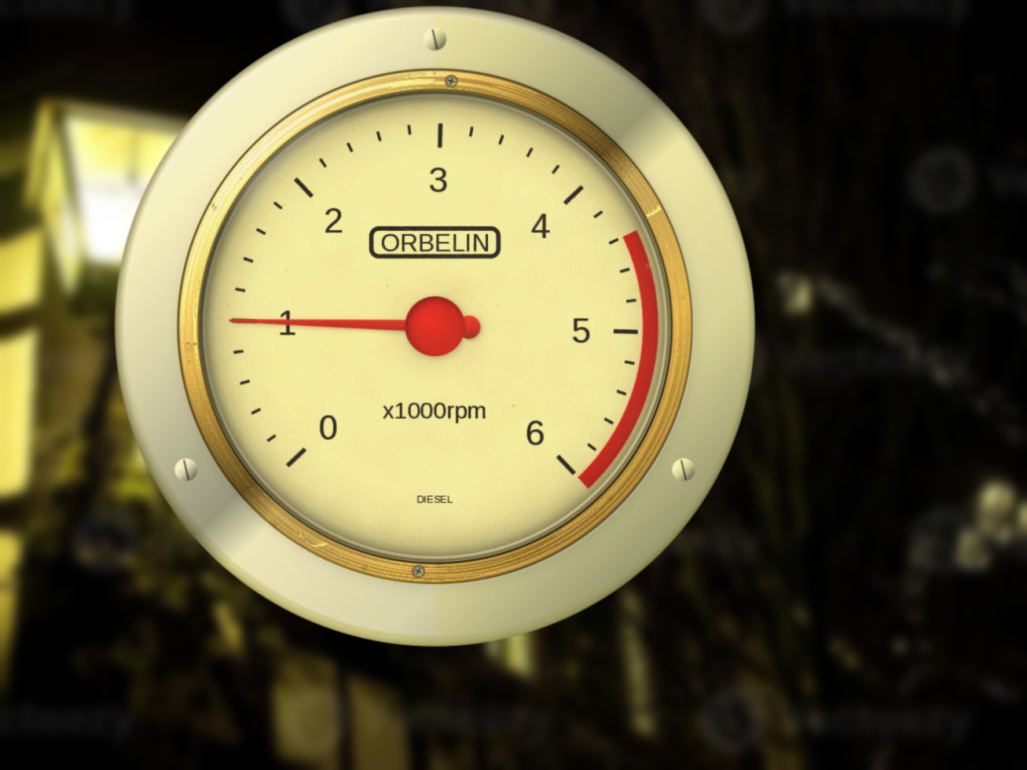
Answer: 1000 rpm
